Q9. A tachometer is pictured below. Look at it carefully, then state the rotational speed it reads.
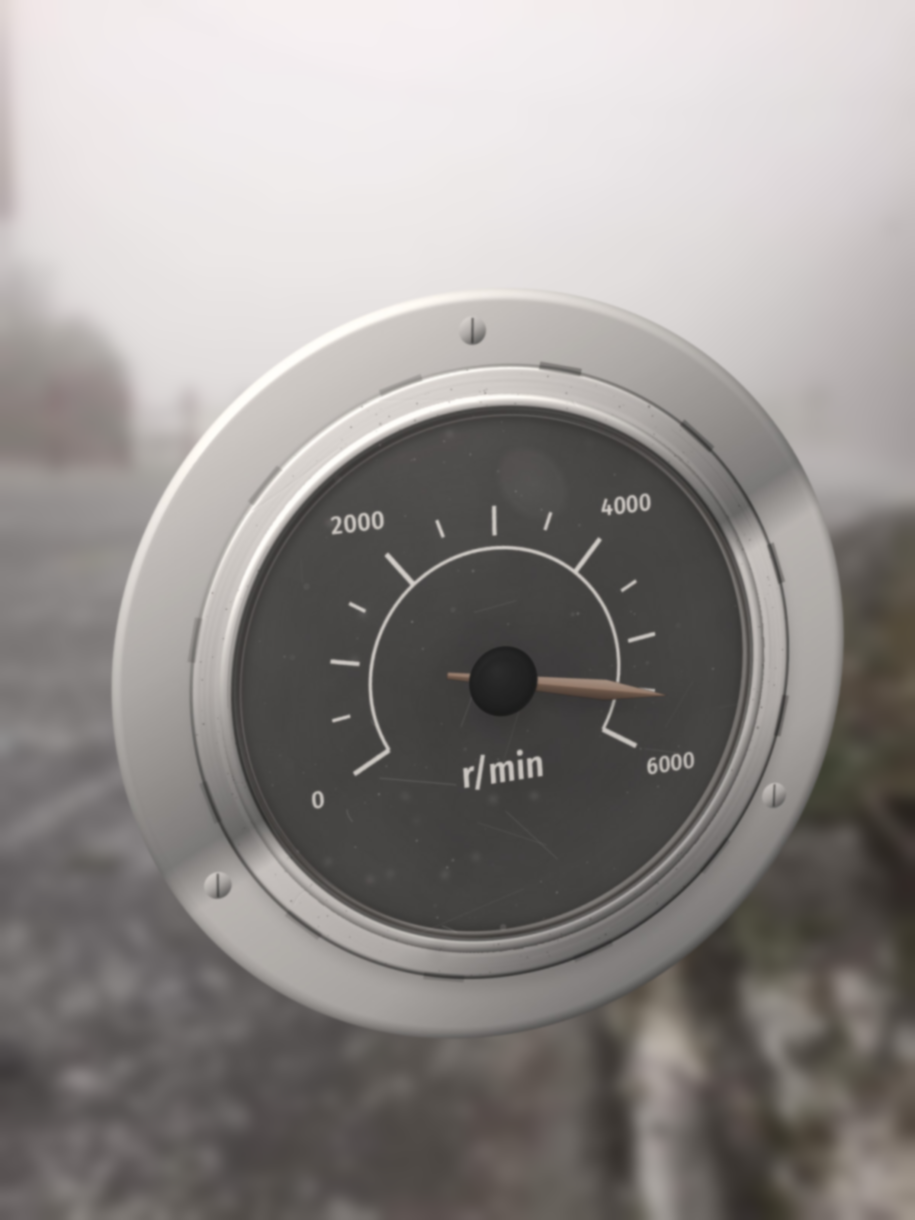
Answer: 5500 rpm
